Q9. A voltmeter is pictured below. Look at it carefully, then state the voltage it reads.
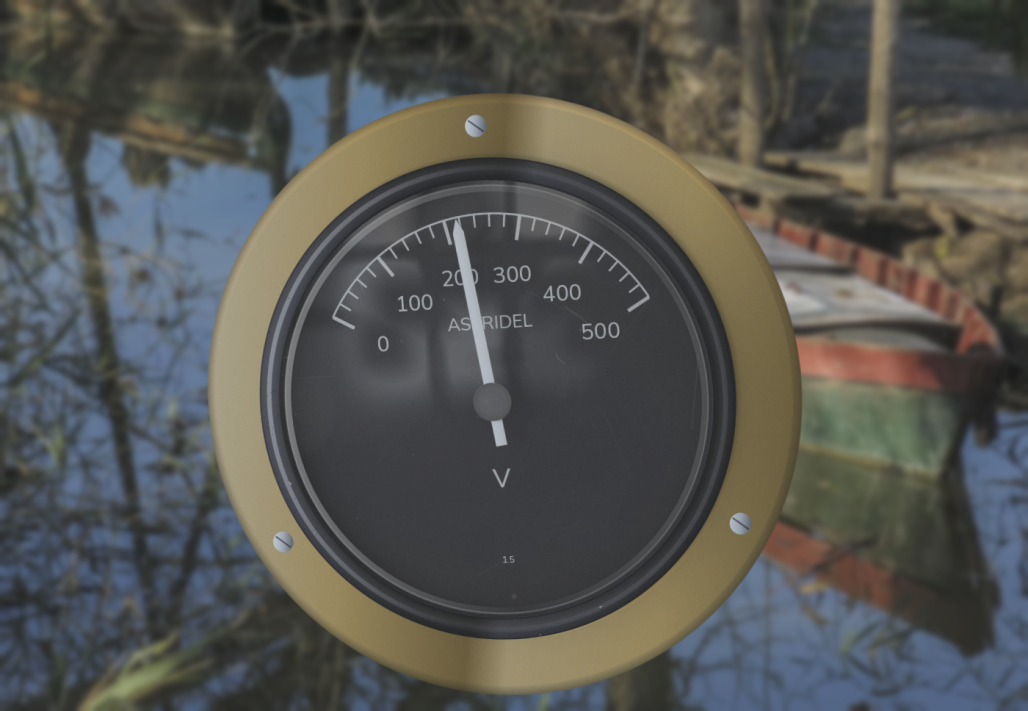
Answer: 220 V
